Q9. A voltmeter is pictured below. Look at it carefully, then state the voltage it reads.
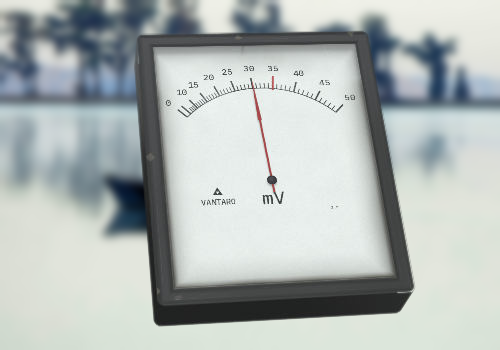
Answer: 30 mV
